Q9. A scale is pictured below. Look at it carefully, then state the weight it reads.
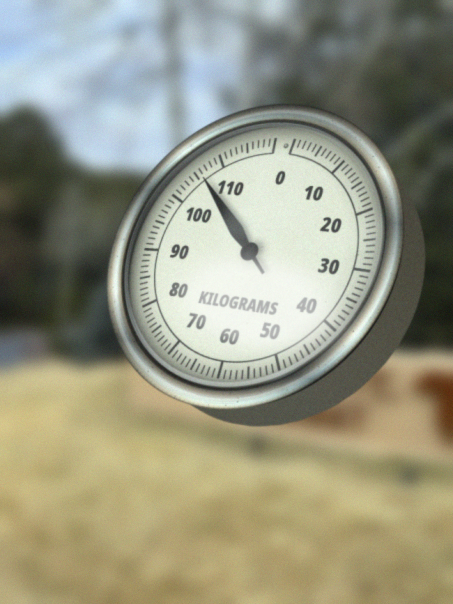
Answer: 106 kg
